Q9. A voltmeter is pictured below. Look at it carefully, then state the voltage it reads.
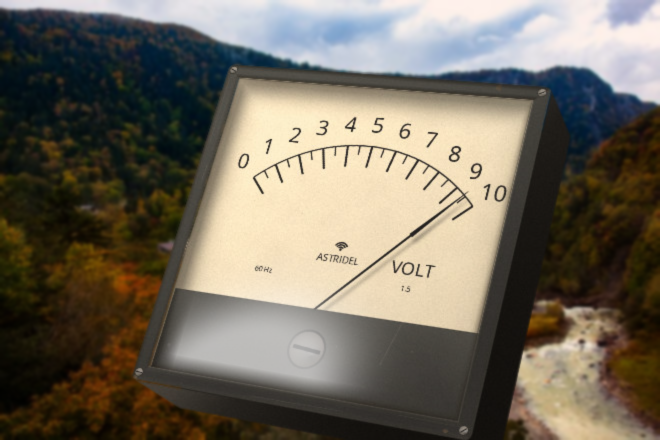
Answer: 9.5 V
